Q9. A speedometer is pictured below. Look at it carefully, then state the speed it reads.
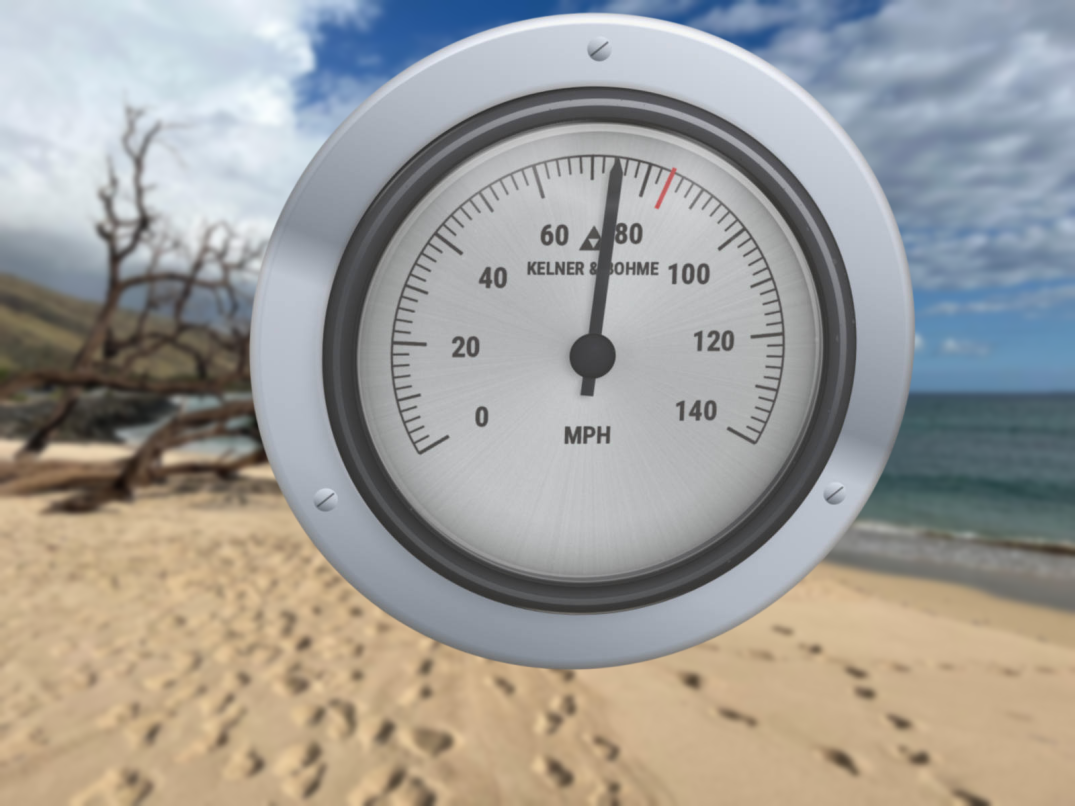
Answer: 74 mph
